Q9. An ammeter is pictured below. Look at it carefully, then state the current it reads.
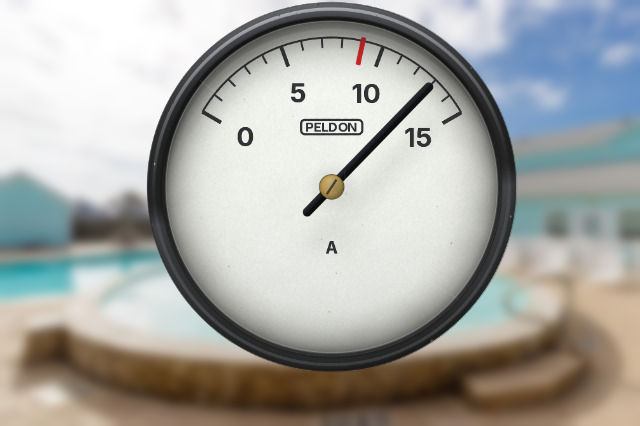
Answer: 13 A
